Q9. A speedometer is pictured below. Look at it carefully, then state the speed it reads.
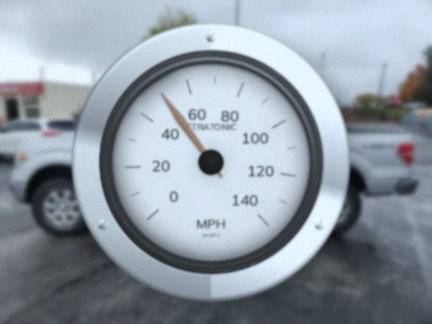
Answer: 50 mph
